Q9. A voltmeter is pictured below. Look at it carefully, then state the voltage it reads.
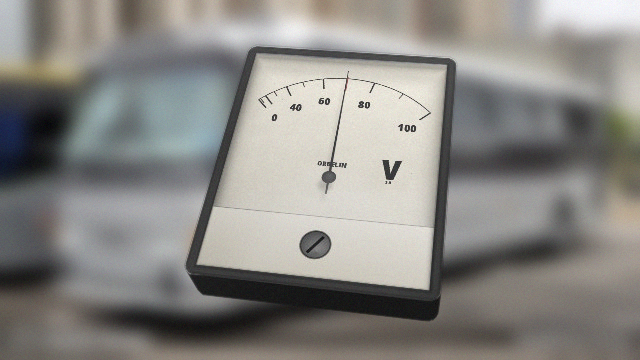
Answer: 70 V
